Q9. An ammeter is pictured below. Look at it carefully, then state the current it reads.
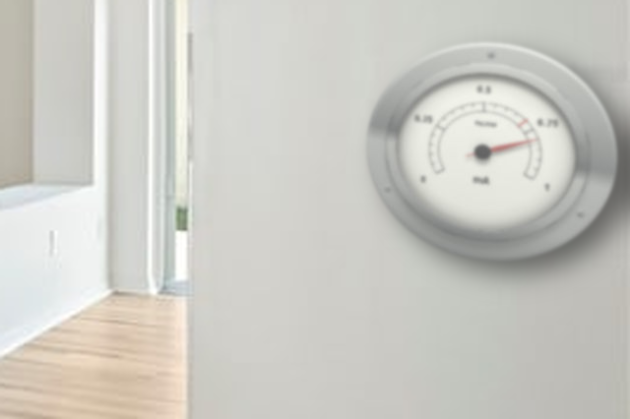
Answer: 0.8 mA
